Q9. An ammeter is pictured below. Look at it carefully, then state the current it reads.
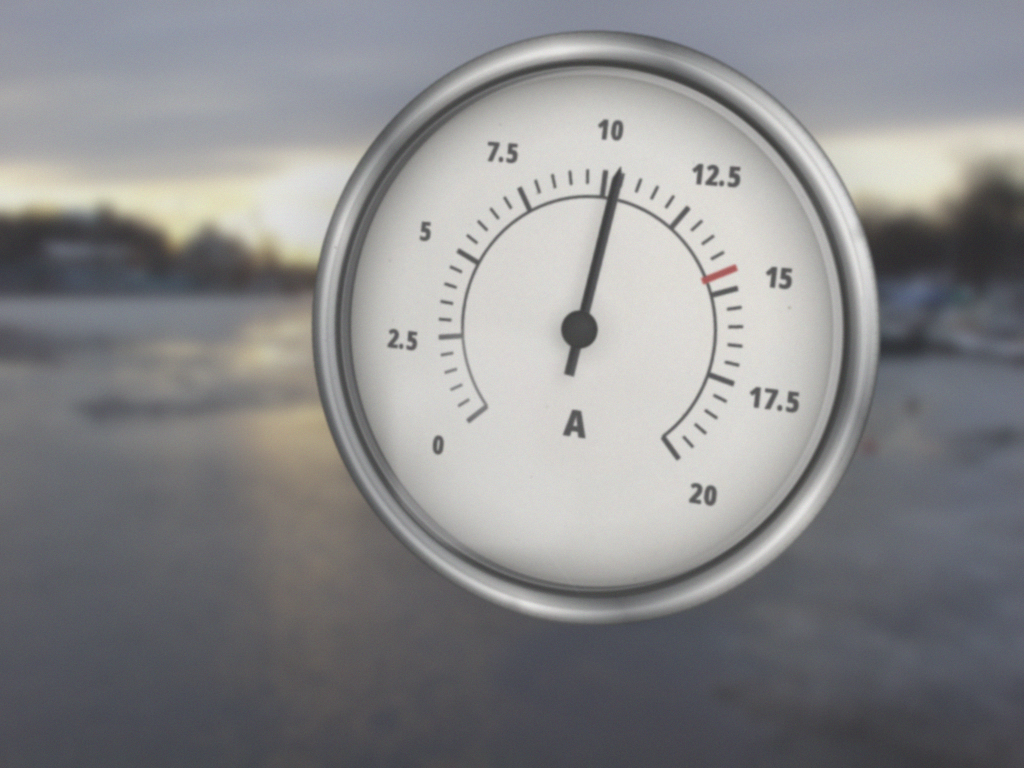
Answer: 10.5 A
